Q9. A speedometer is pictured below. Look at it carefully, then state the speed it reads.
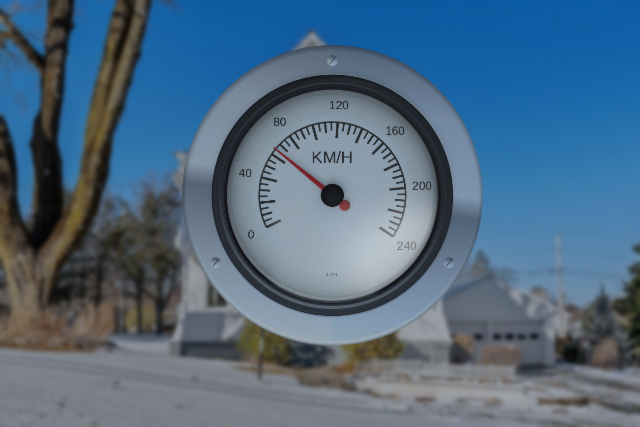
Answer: 65 km/h
